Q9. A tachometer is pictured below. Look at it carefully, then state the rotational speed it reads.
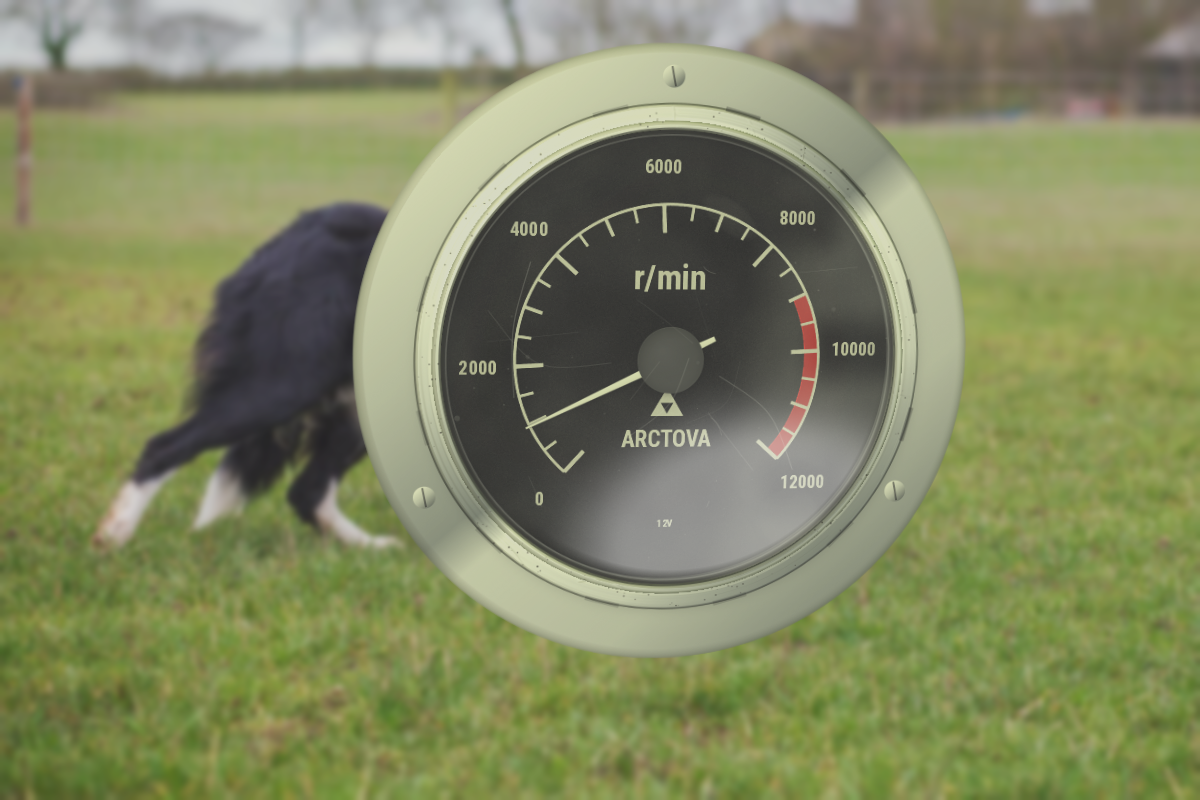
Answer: 1000 rpm
